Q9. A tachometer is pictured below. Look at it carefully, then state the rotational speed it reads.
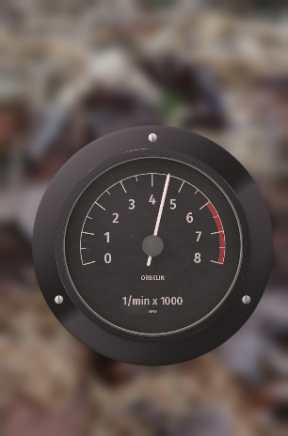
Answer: 4500 rpm
